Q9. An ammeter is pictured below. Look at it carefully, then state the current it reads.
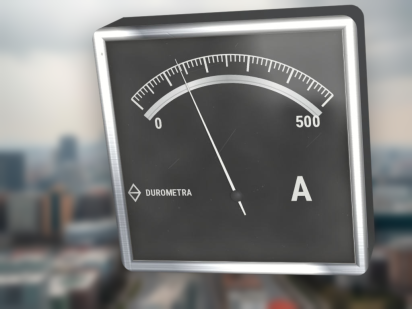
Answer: 140 A
